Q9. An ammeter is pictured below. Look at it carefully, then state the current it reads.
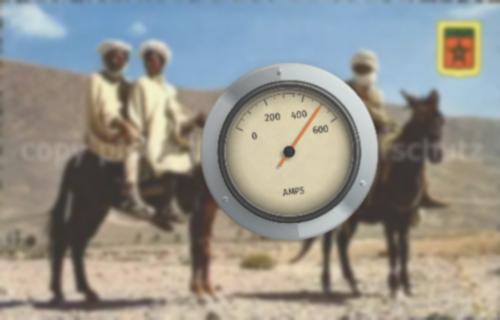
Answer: 500 A
